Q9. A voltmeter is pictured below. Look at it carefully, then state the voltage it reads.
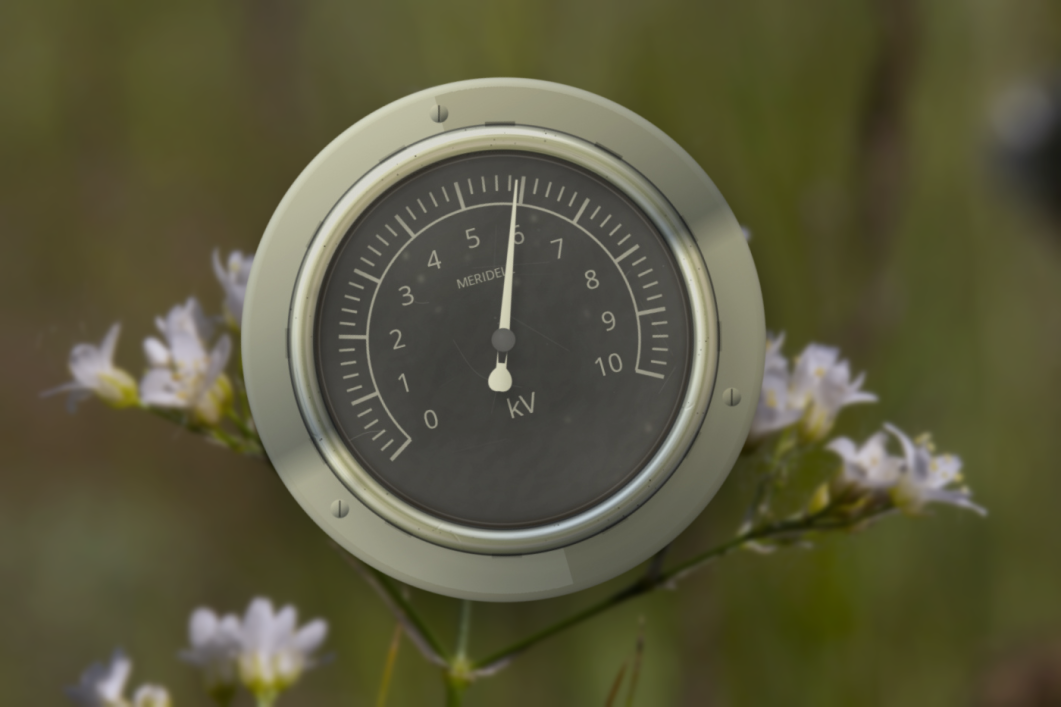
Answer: 5.9 kV
